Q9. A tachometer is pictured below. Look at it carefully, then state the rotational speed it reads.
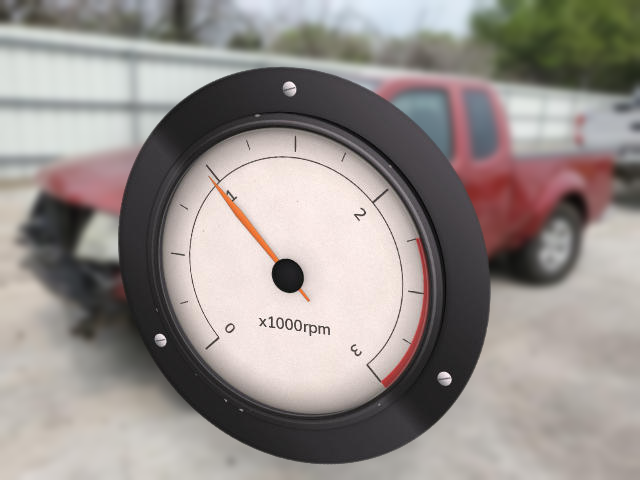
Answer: 1000 rpm
